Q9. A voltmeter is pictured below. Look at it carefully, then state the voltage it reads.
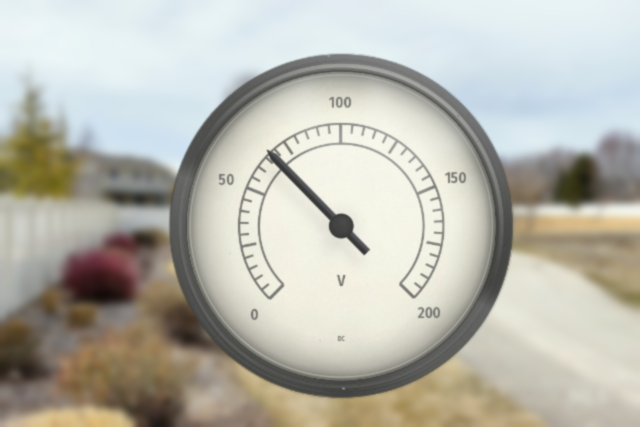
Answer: 67.5 V
